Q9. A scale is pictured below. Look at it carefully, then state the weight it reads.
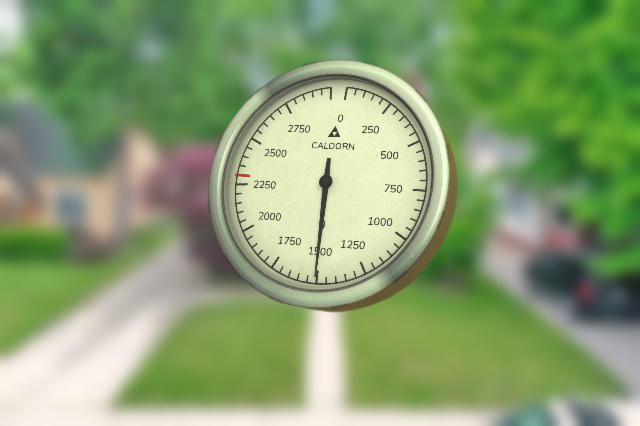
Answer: 1500 g
